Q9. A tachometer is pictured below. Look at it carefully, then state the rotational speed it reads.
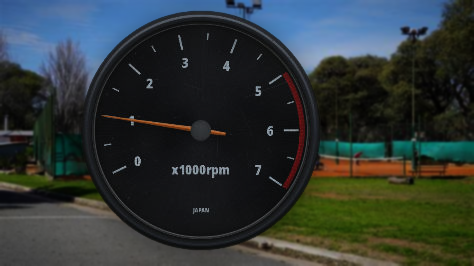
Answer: 1000 rpm
